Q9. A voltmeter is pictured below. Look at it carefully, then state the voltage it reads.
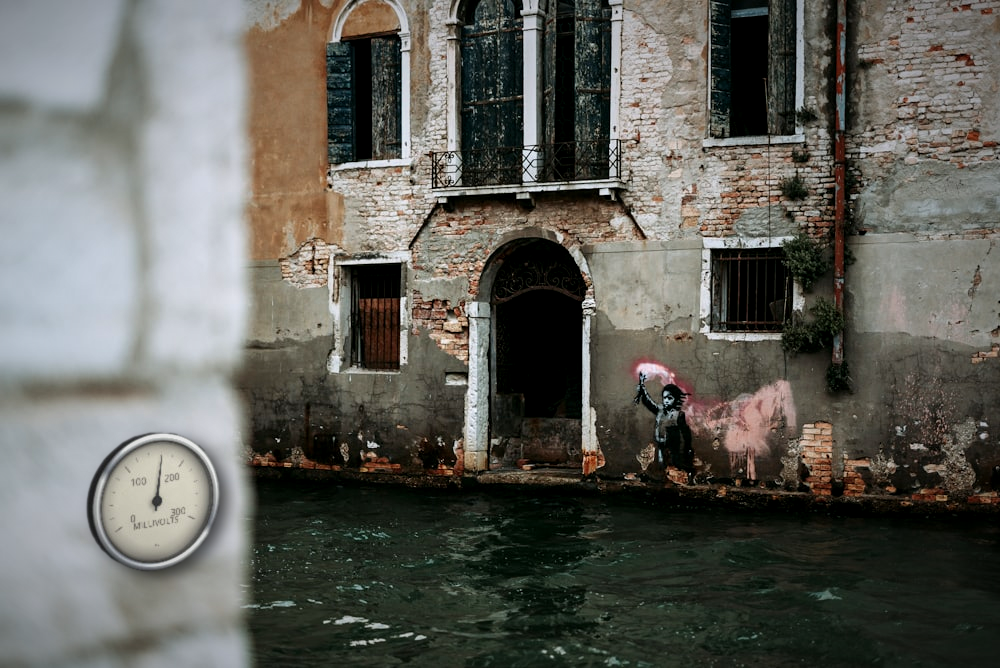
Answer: 160 mV
